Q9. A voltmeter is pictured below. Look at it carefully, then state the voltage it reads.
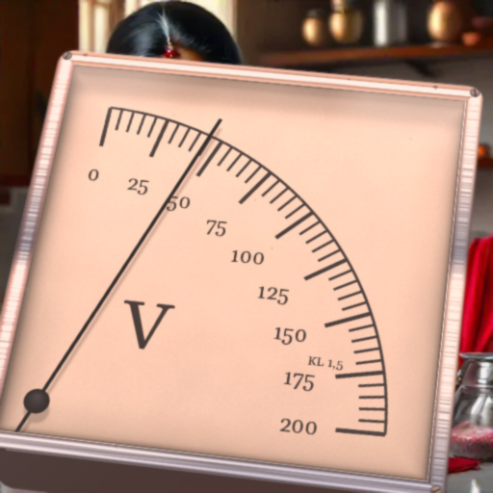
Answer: 45 V
